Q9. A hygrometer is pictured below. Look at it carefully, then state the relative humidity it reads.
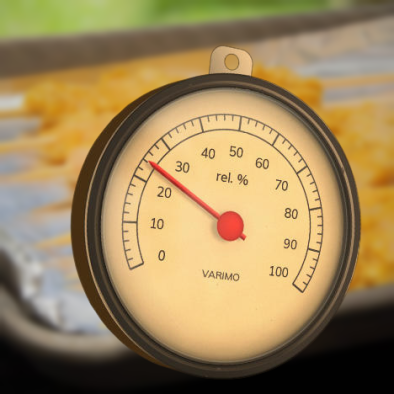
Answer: 24 %
